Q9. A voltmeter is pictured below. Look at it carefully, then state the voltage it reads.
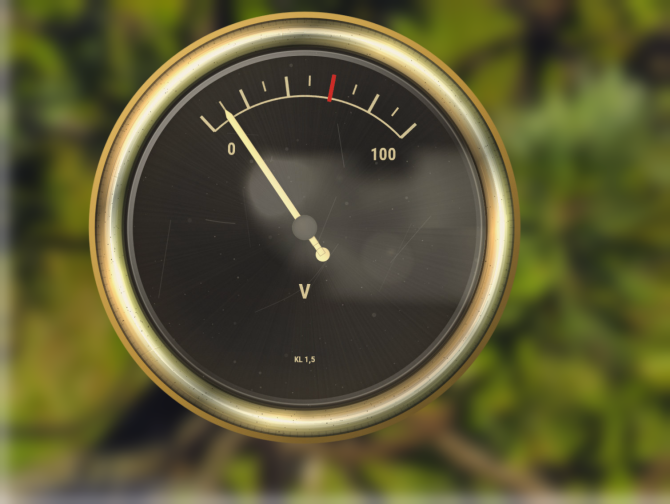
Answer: 10 V
